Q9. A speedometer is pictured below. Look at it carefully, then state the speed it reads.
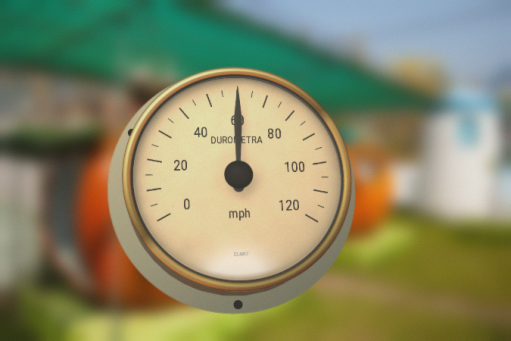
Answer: 60 mph
